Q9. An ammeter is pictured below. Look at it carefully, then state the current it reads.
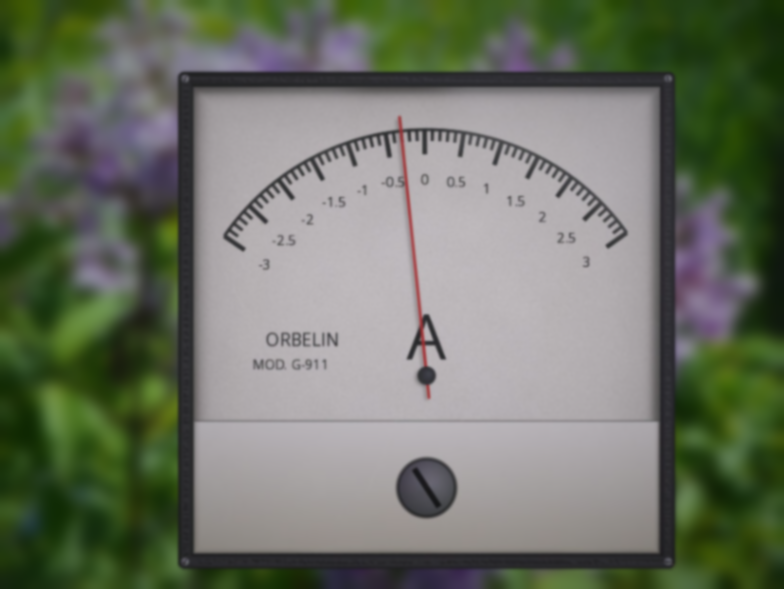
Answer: -0.3 A
